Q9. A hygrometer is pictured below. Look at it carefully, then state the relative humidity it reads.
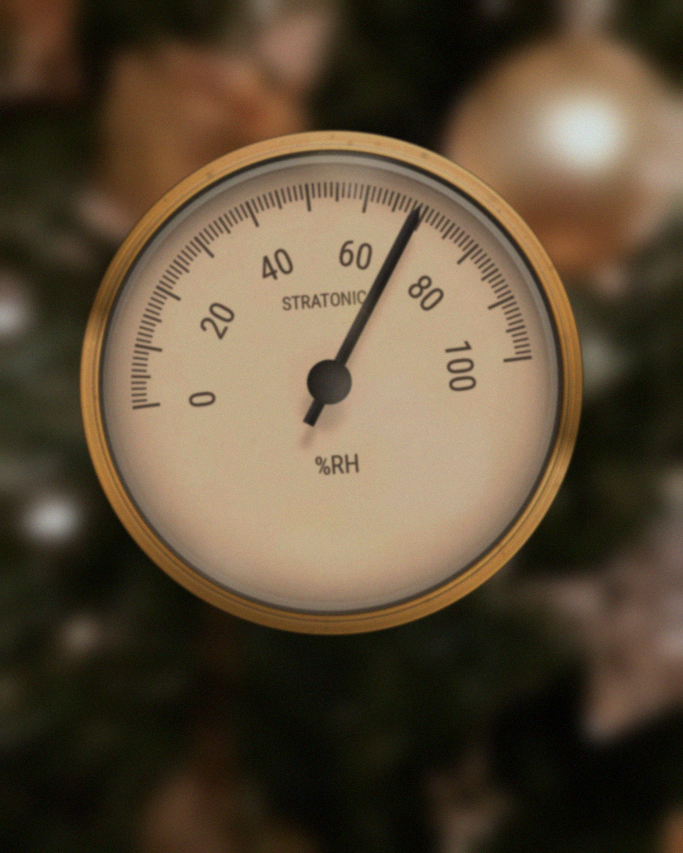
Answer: 69 %
